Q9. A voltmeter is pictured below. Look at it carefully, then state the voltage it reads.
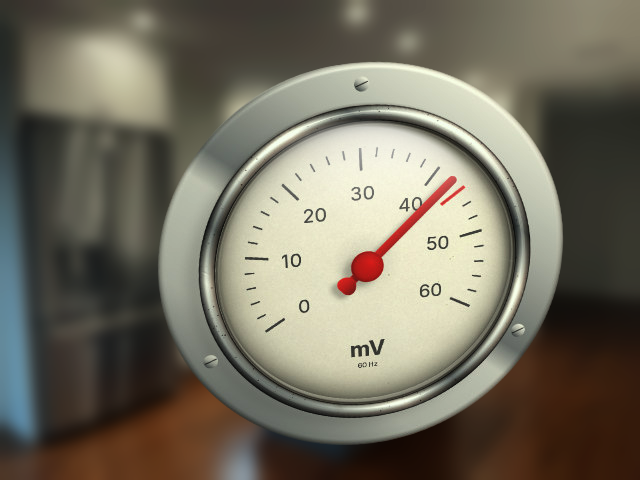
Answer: 42 mV
